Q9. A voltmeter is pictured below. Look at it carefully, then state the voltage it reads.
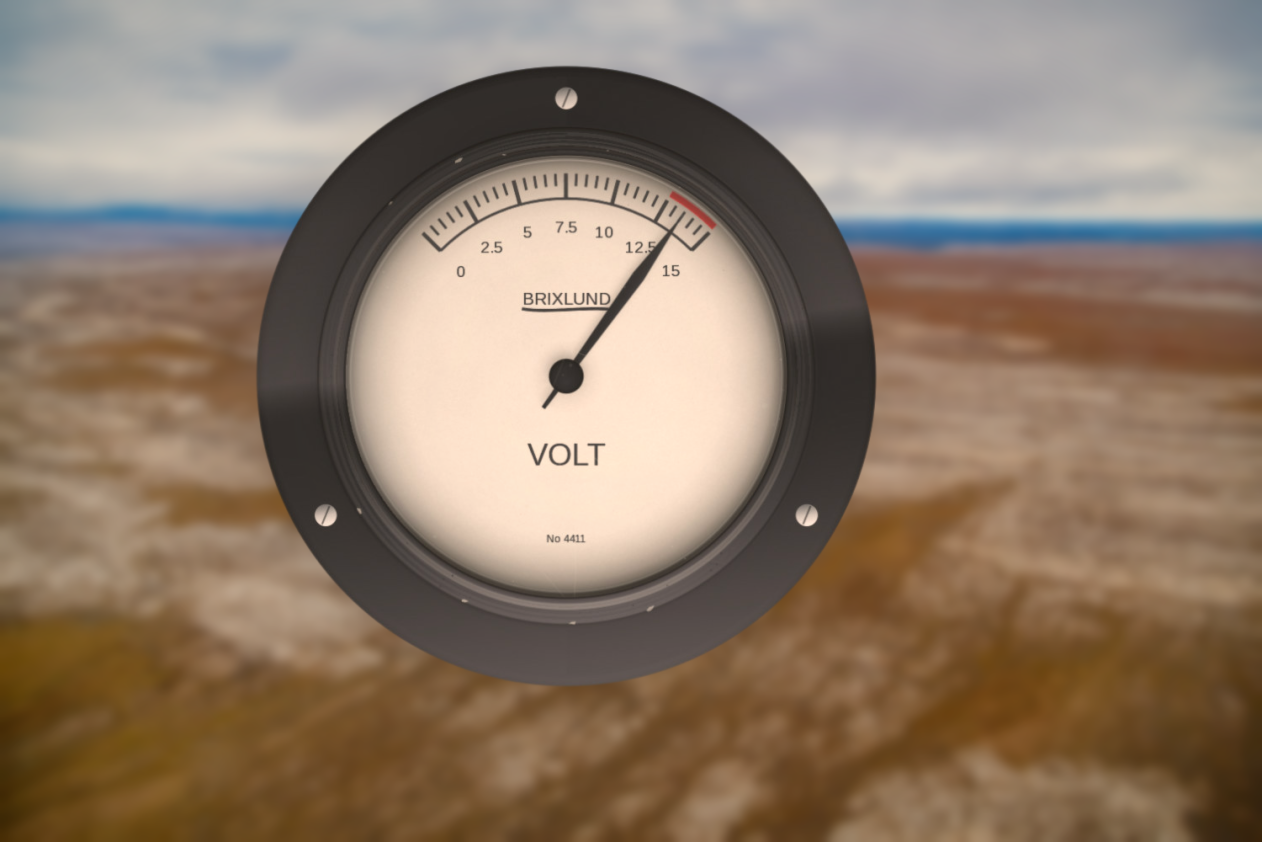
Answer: 13.5 V
